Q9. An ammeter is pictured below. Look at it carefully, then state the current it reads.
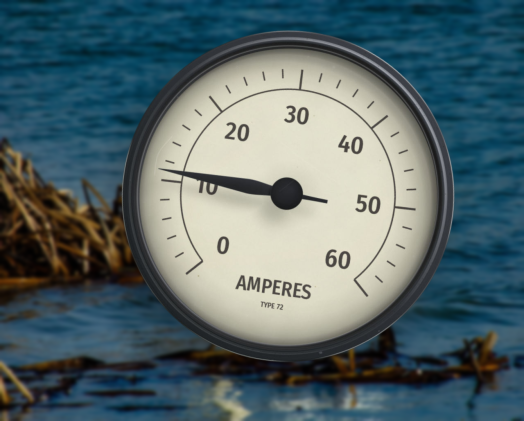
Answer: 11 A
